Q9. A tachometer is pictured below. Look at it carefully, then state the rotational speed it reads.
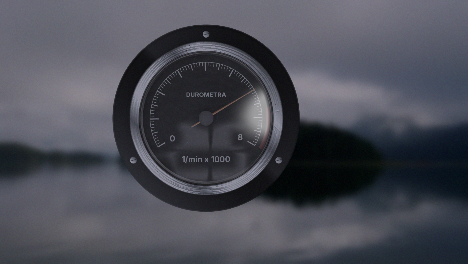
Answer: 6000 rpm
